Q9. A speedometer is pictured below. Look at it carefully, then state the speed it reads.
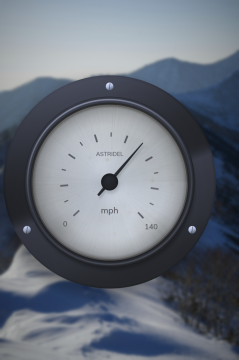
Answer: 90 mph
